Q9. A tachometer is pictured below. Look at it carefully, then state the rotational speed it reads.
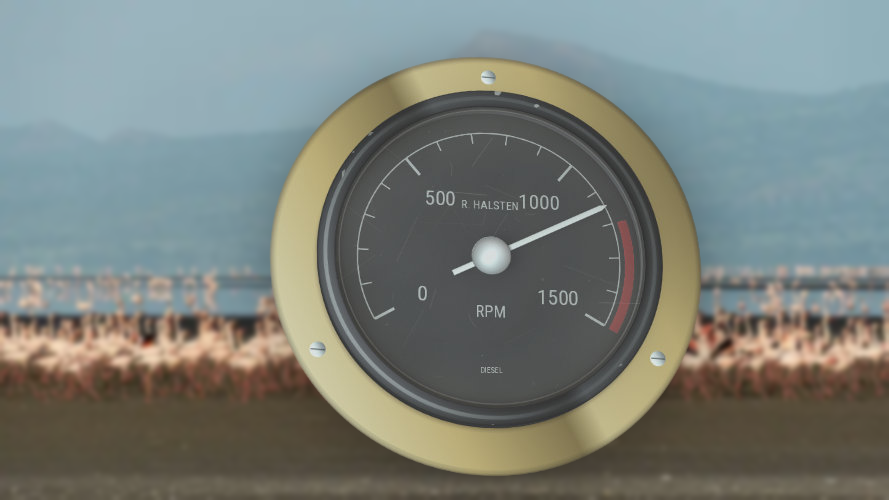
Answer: 1150 rpm
